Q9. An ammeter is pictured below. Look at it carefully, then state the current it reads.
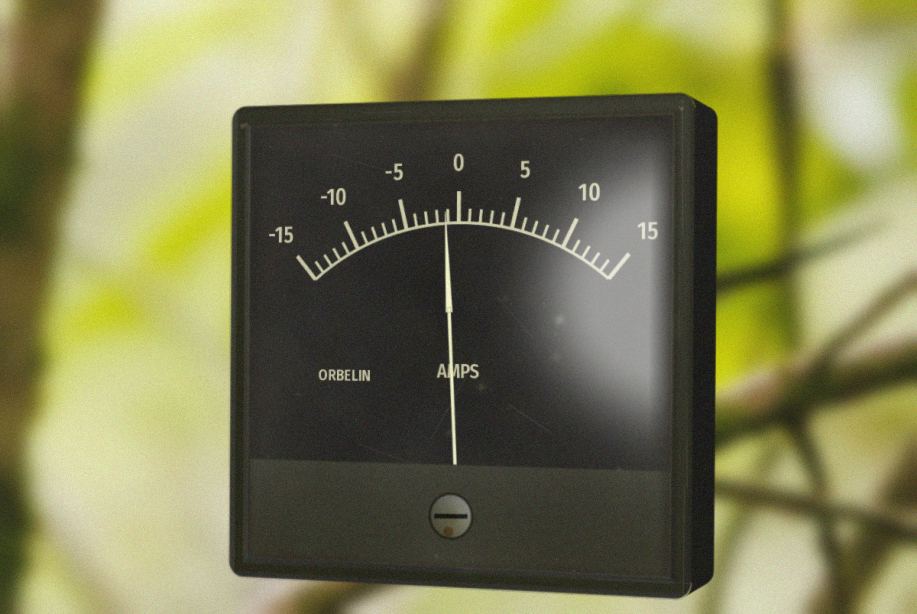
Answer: -1 A
